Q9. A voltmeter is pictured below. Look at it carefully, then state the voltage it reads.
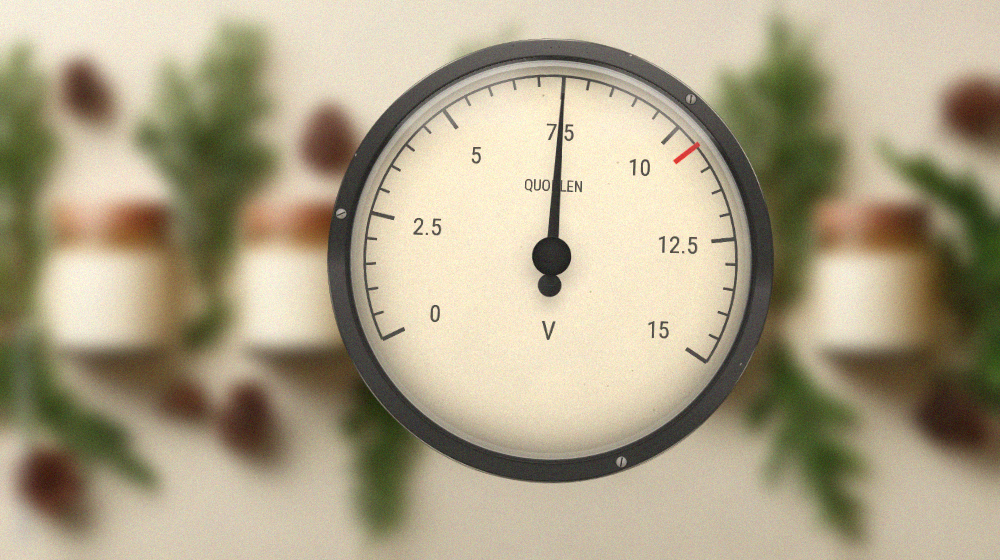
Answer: 7.5 V
